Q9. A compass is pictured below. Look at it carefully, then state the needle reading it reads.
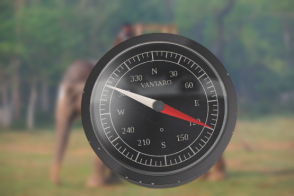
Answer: 120 °
